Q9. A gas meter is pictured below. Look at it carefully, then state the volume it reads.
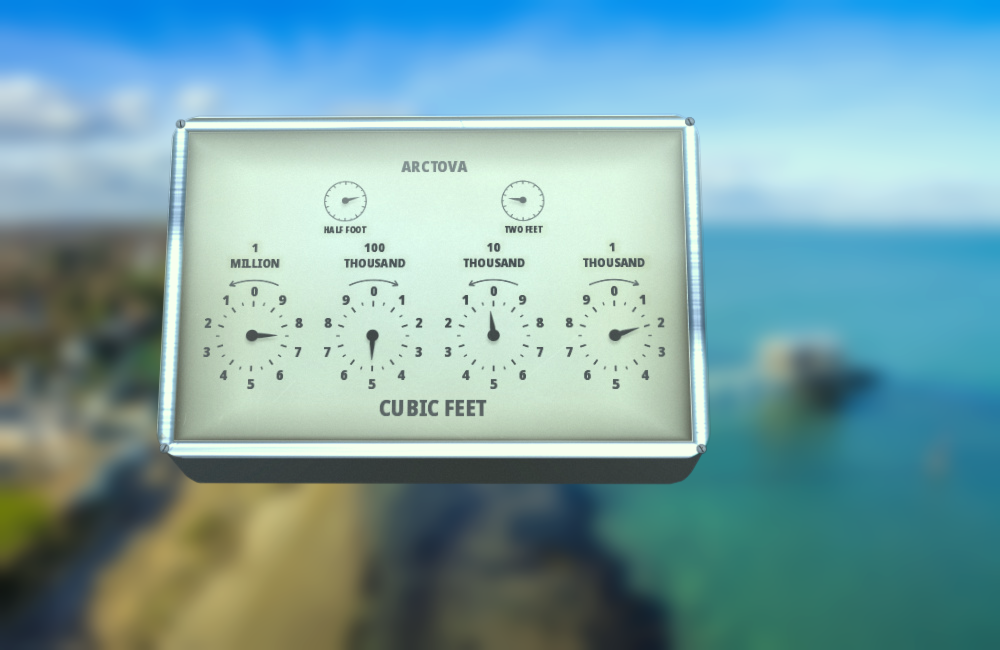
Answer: 750200 ft³
